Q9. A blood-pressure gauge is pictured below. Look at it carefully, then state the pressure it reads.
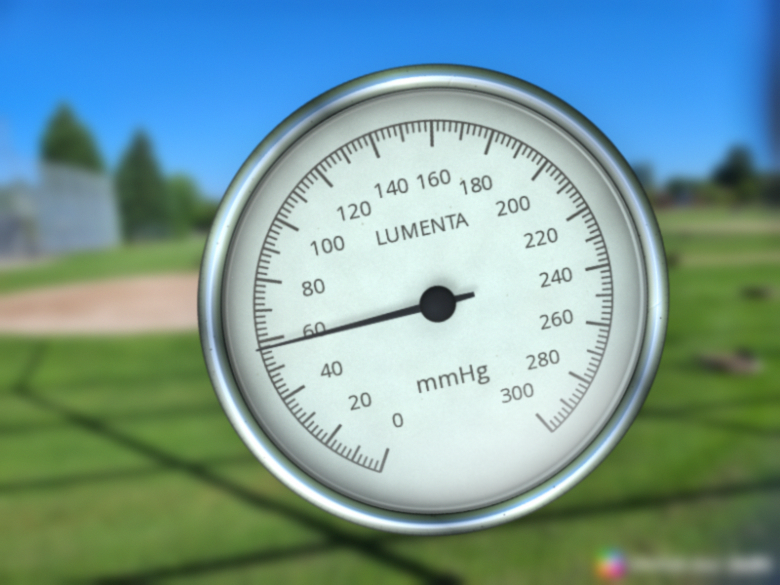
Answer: 58 mmHg
